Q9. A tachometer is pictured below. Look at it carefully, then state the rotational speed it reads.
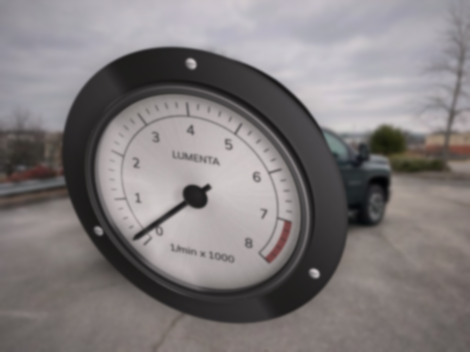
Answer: 200 rpm
